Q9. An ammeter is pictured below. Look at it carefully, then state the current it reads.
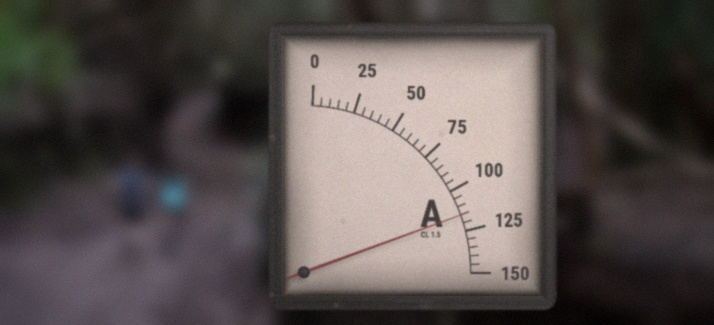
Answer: 115 A
